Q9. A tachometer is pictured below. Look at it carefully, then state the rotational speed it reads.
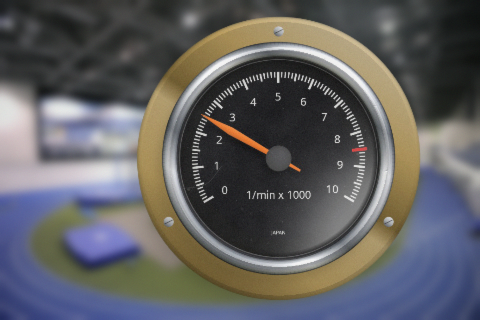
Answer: 2500 rpm
